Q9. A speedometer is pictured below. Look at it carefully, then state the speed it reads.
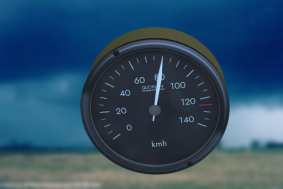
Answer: 80 km/h
